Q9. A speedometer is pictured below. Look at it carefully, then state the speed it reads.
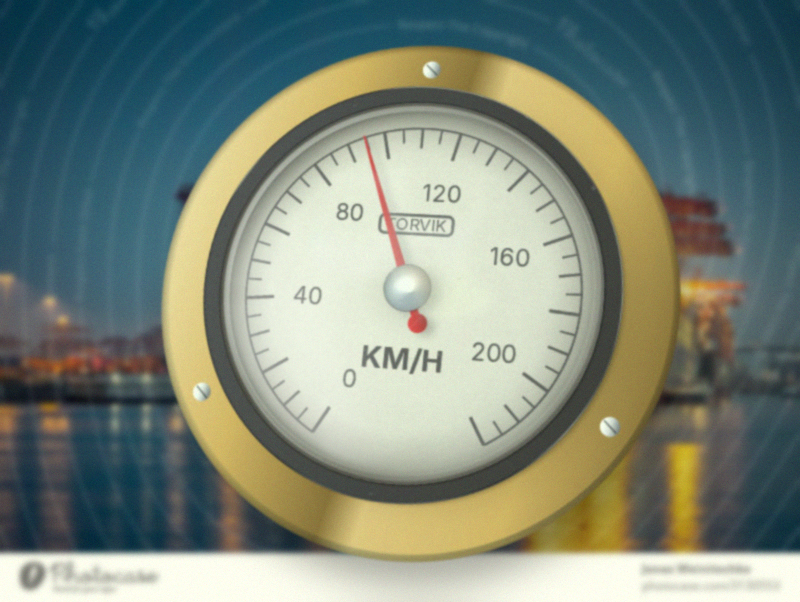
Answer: 95 km/h
